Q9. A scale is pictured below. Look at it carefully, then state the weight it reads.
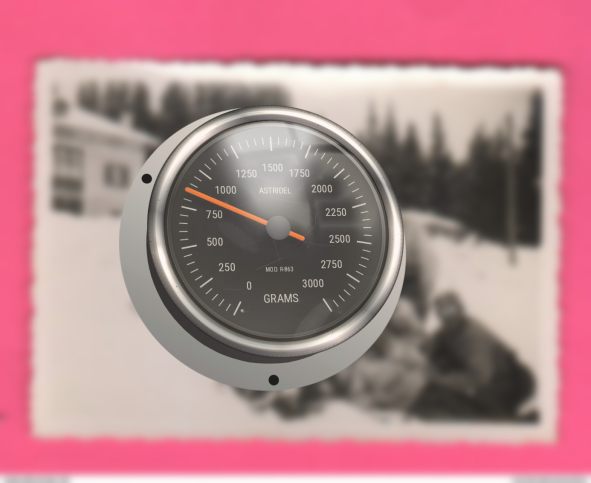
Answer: 850 g
